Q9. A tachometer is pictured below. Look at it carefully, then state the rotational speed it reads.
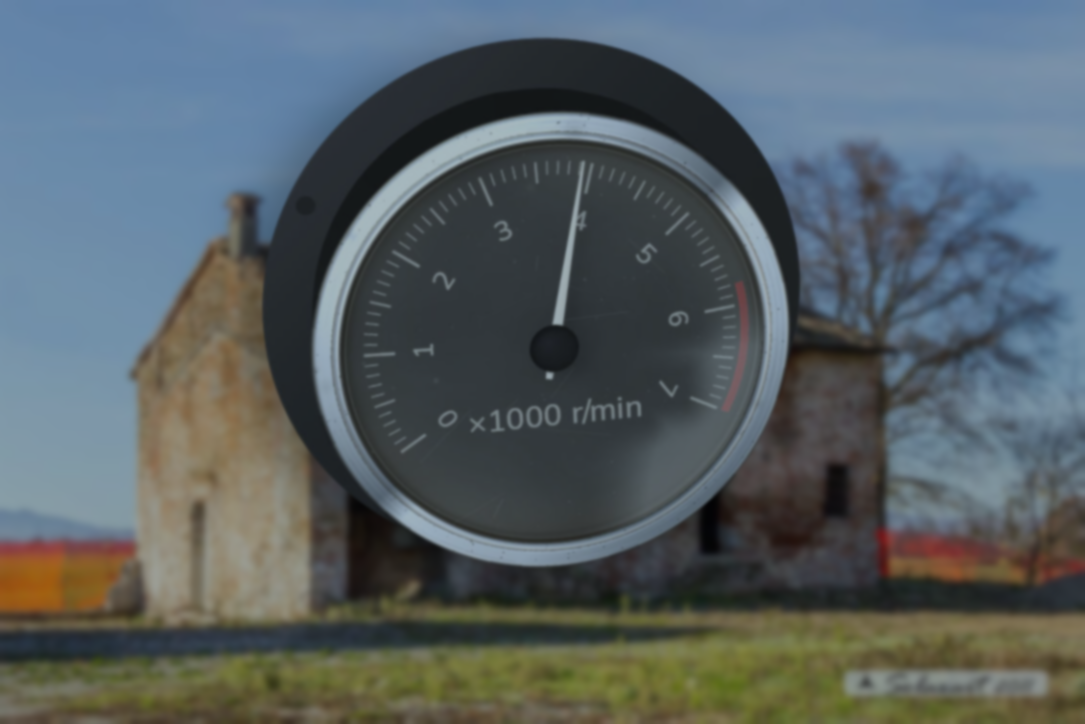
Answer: 3900 rpm
